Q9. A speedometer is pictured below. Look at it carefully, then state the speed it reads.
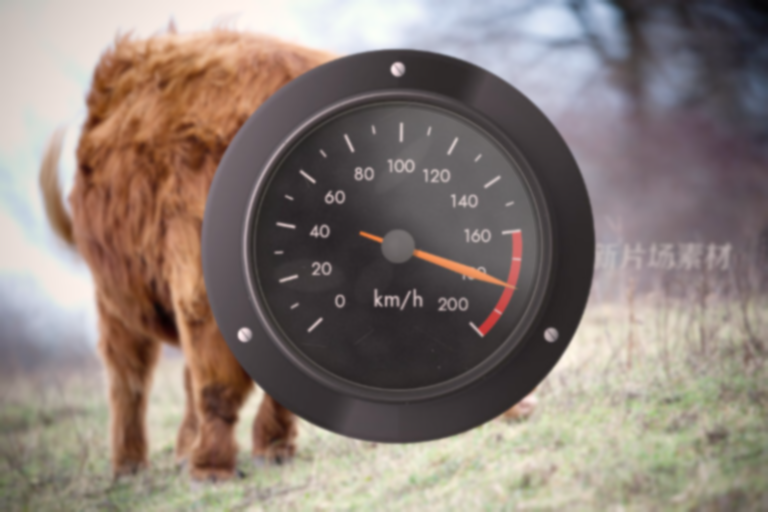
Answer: 180 km/h
